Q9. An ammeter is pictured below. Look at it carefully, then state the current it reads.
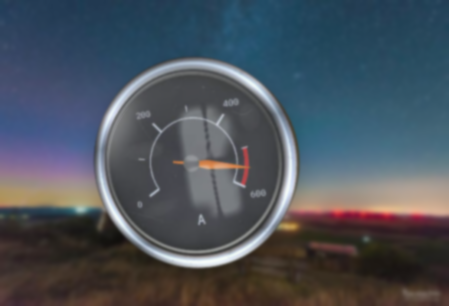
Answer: 550 A
